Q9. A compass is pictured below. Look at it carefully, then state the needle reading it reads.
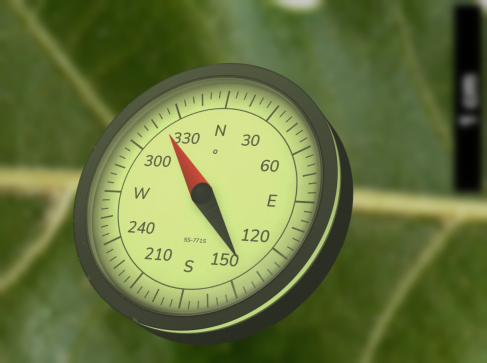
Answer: 320 °
